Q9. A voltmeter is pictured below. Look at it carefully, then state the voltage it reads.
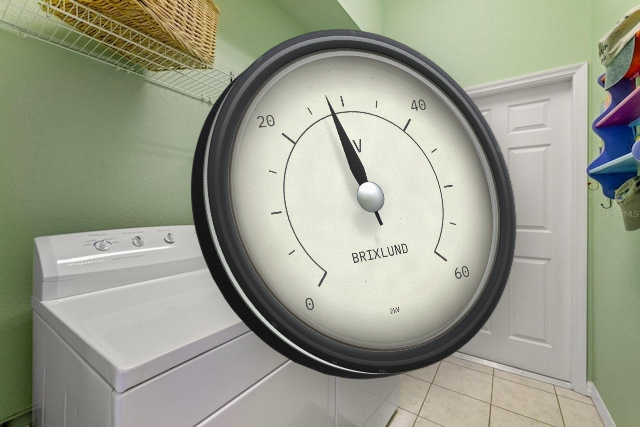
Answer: 27.5 mV
